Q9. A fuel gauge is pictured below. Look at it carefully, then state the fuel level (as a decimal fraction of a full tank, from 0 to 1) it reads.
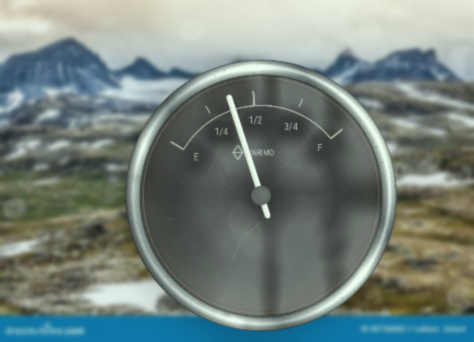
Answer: 0.375
